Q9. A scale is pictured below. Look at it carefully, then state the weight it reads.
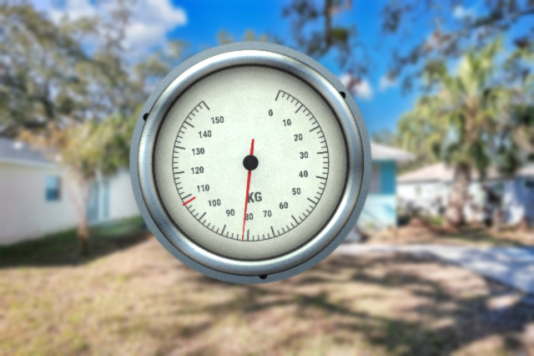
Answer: 82 kg
